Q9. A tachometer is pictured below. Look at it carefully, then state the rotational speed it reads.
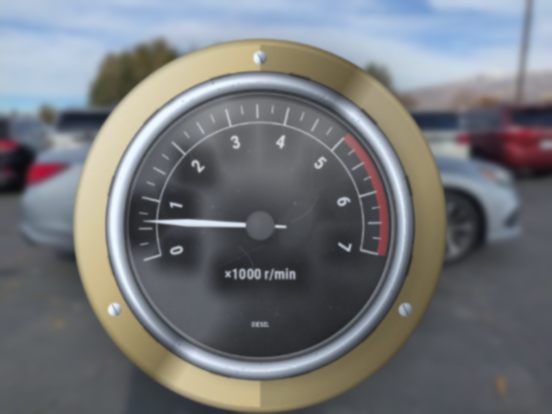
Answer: 625 rpm
